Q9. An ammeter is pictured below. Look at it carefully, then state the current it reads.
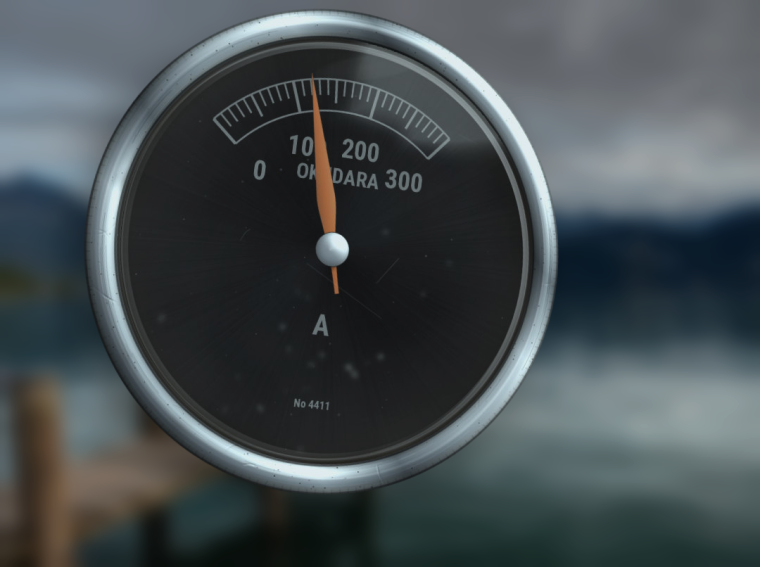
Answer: 120 A
